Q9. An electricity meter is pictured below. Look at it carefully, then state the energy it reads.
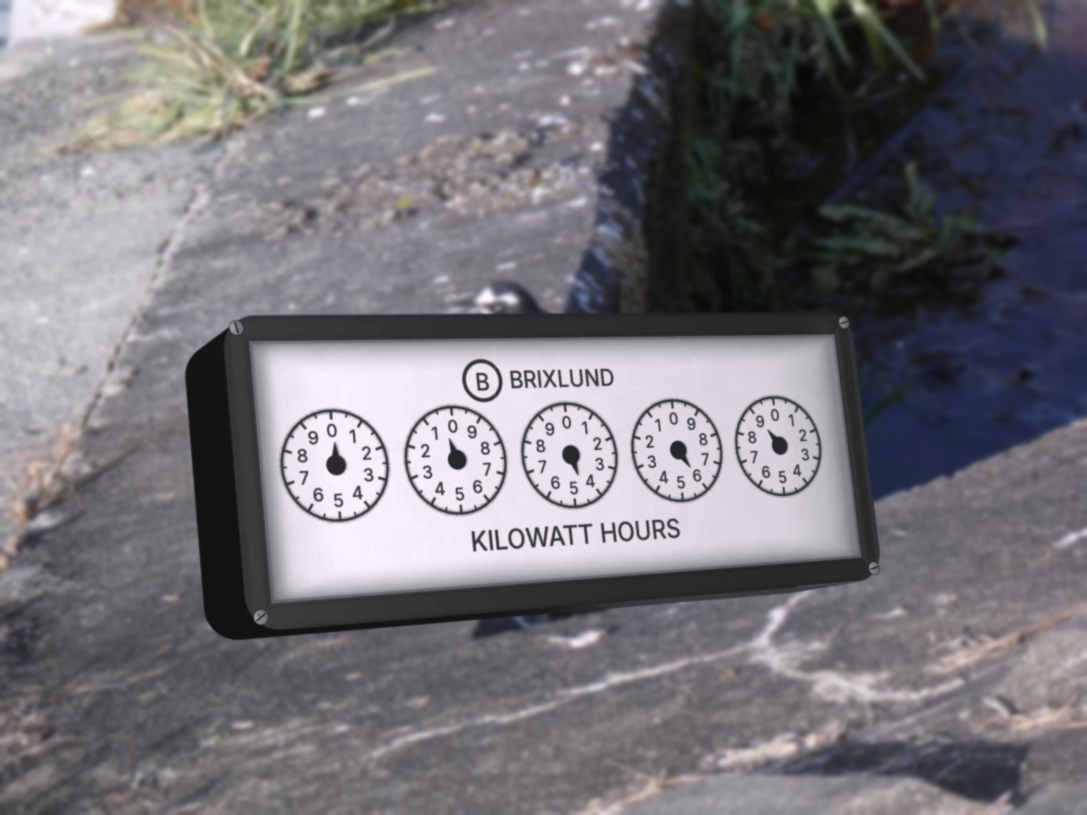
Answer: 459 kWh
